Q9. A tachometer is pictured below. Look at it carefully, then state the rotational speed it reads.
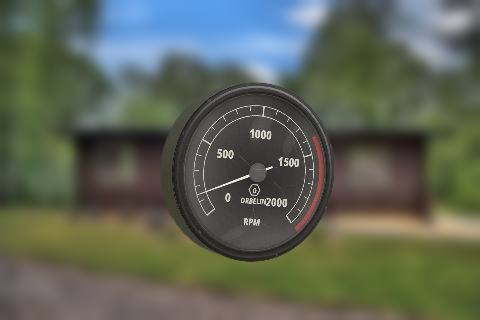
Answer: 150 rpm
